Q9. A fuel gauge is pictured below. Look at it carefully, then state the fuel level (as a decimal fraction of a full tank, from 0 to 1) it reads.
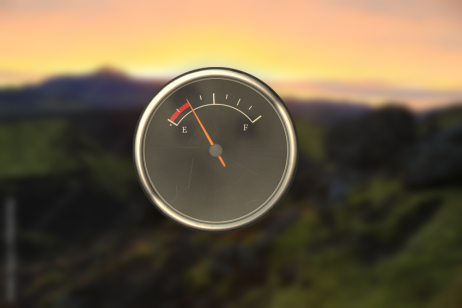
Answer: 0.25
